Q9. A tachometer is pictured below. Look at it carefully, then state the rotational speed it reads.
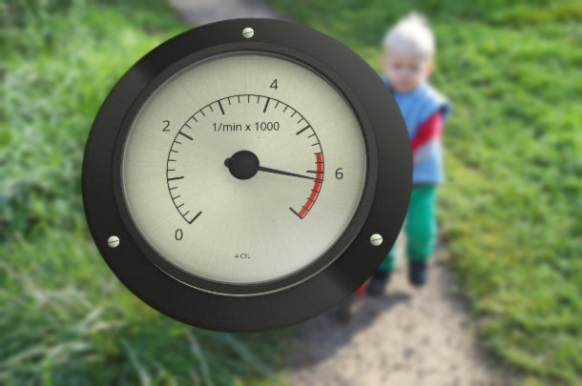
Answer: 6200 rpm
